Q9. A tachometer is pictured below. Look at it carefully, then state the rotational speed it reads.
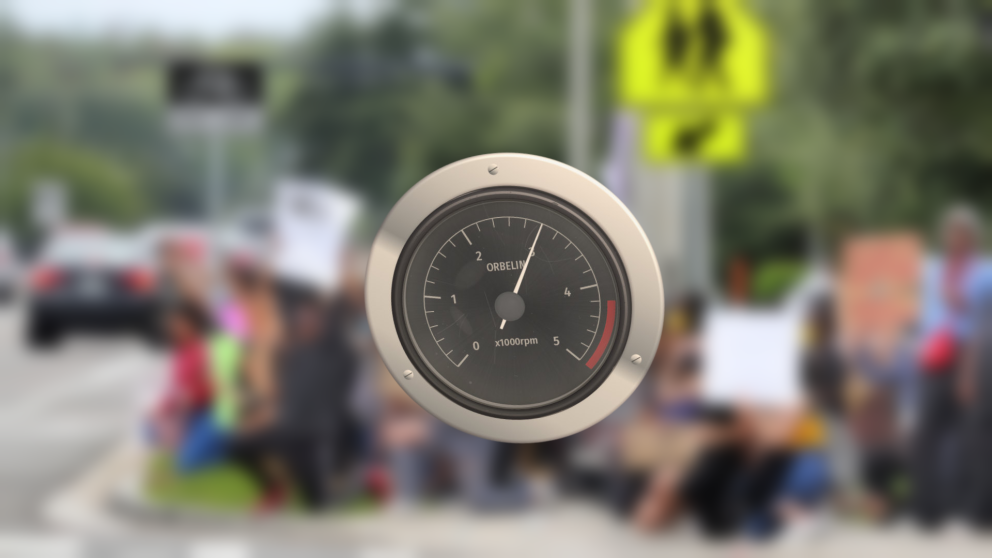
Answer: 3000 rpm
